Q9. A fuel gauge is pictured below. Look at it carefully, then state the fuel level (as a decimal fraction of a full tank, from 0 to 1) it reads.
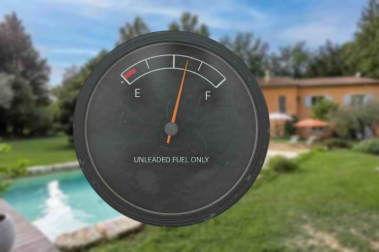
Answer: 0.625
